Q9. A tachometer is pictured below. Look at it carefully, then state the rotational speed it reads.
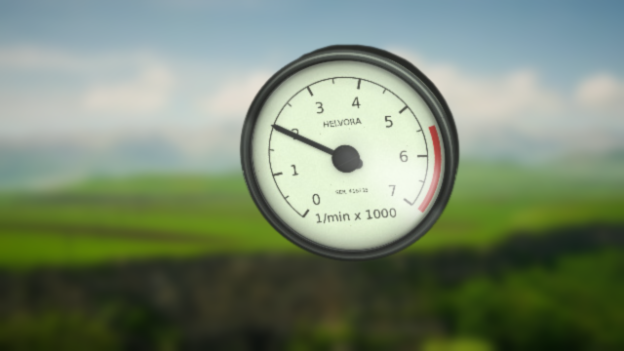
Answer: 2000 rpm
